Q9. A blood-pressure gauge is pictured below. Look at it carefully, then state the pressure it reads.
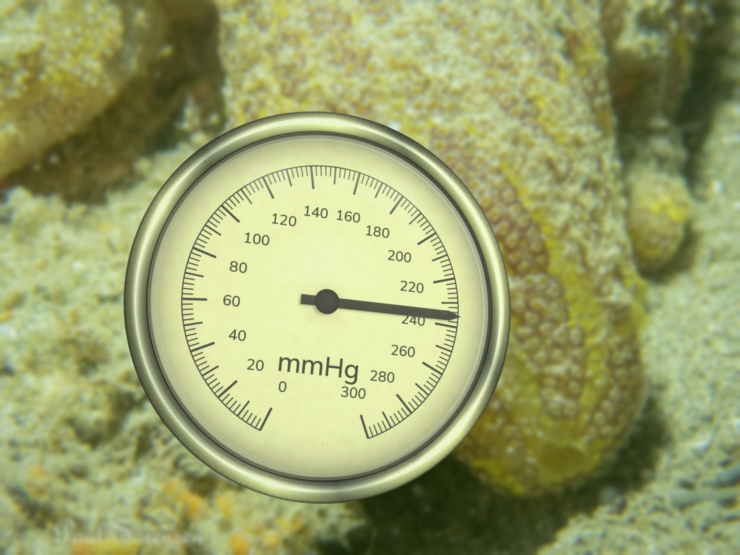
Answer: 236 mmHg
